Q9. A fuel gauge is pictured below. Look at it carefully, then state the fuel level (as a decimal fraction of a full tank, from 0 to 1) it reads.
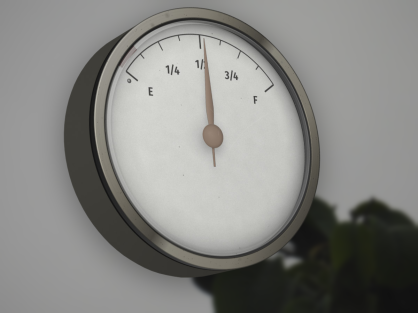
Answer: 0.5
